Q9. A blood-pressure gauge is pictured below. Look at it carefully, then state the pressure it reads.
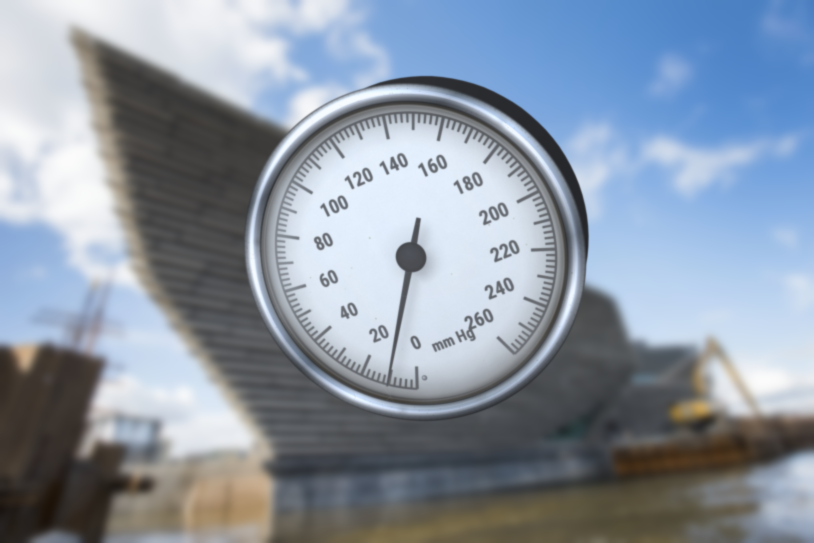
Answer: 10 mmHg
